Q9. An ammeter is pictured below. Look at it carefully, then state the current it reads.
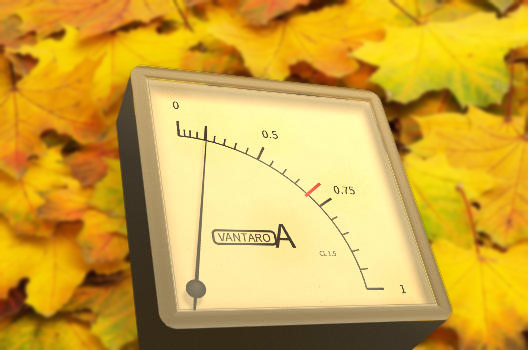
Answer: 0.25 A
